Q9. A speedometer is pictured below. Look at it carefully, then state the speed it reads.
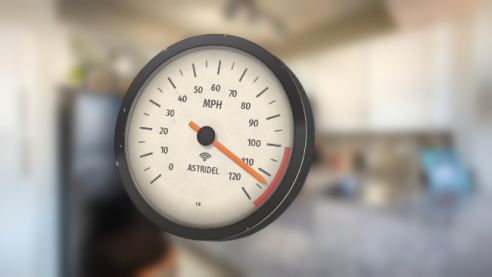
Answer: 112.5 mph
